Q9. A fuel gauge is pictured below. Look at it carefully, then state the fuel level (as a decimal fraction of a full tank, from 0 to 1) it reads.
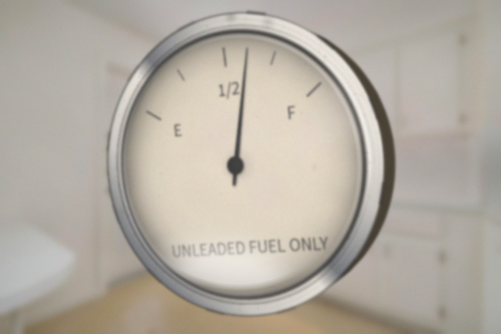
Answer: 0.625
